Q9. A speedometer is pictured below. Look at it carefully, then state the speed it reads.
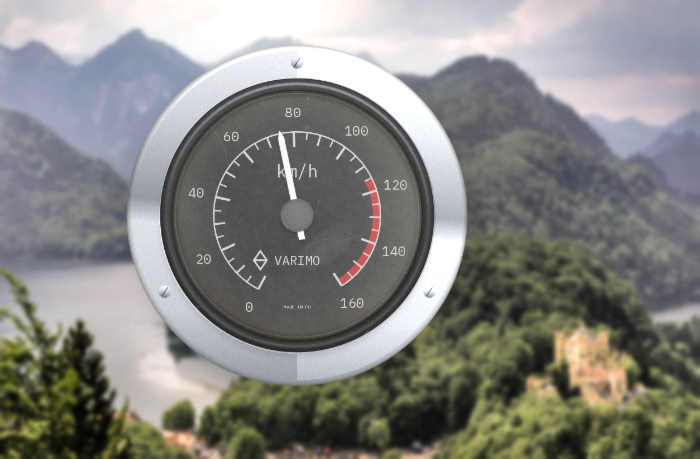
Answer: 75 km/h
